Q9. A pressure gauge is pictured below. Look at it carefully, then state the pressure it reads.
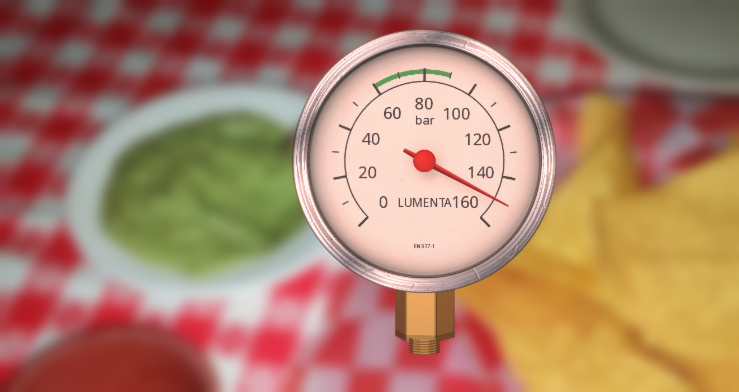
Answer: 150 bar
